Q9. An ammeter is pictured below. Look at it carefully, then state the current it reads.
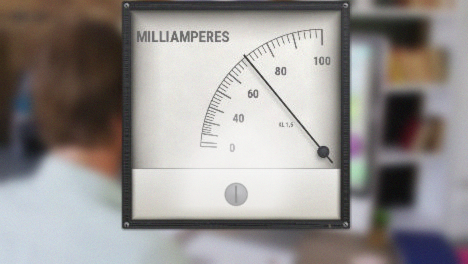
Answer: 70 mA
